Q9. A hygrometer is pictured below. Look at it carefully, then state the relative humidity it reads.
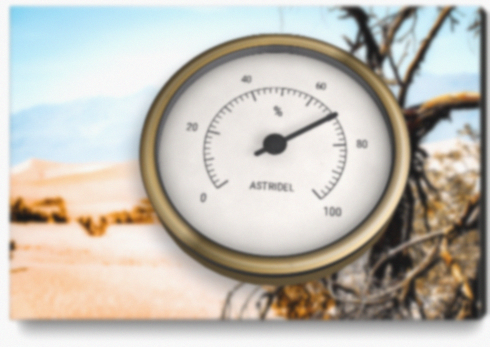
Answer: 70 %
